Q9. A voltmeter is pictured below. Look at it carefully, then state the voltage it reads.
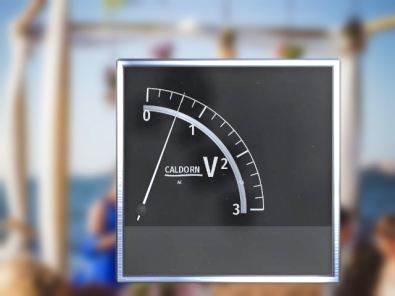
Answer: 0.6 V
